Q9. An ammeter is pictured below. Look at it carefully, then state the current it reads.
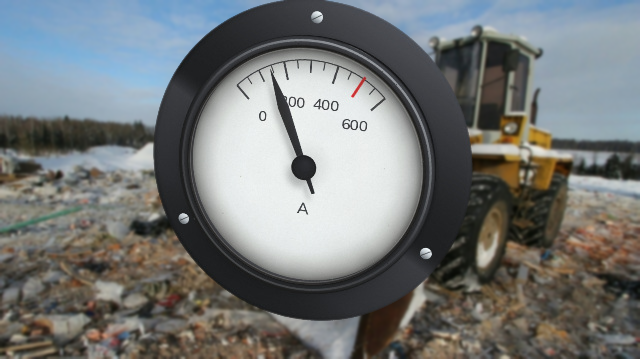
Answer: 150 A
